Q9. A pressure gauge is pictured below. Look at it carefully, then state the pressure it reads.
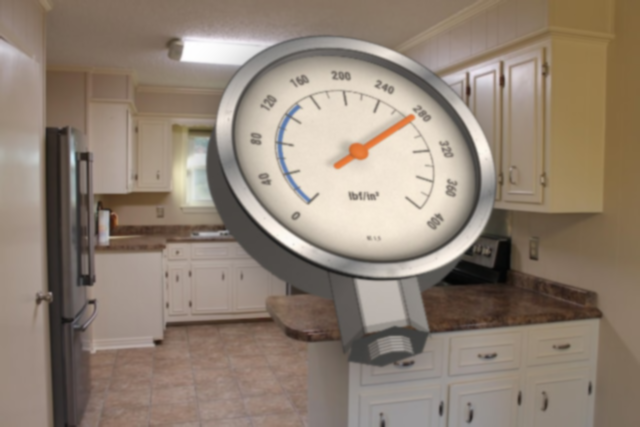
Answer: 280 psi
